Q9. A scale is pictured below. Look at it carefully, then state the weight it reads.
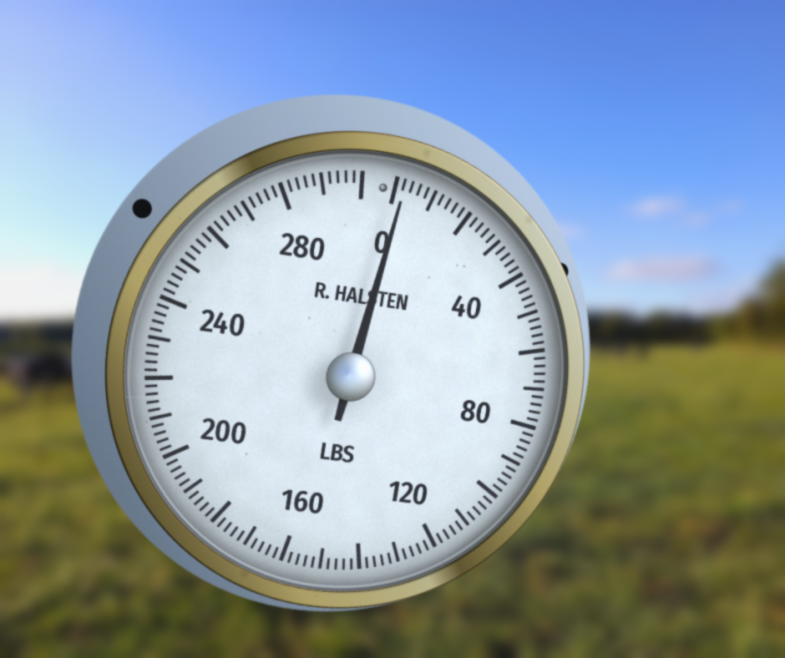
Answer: 2 lb
